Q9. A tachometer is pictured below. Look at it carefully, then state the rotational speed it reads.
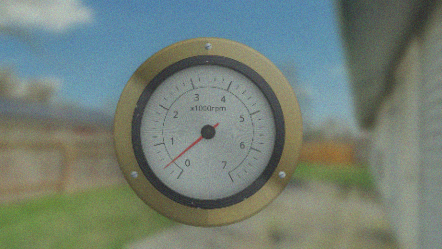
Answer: 400 rpm
